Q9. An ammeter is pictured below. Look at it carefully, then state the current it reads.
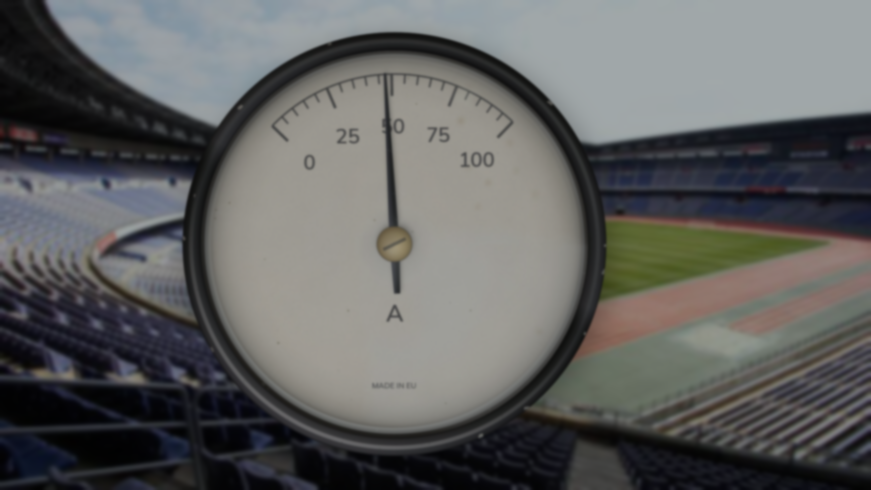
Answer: 47.5 A
